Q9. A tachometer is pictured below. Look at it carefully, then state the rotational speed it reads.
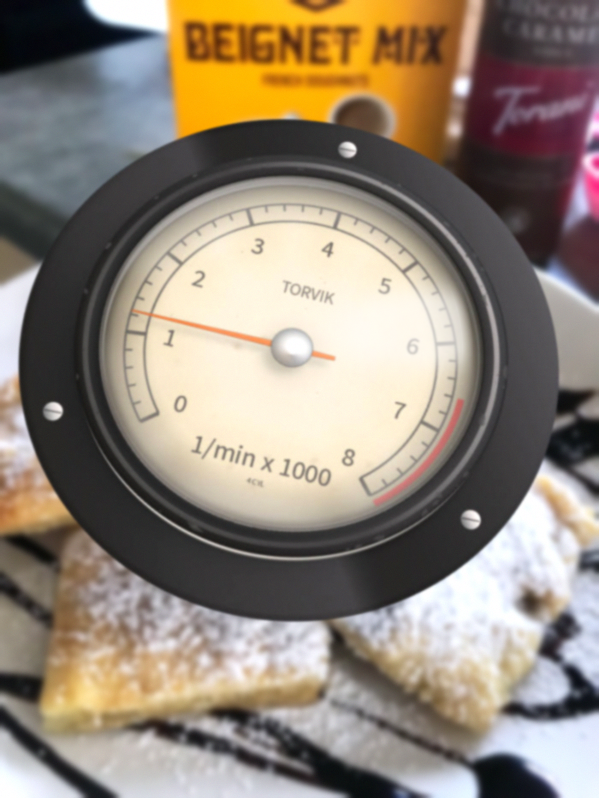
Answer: 1200 rpm
